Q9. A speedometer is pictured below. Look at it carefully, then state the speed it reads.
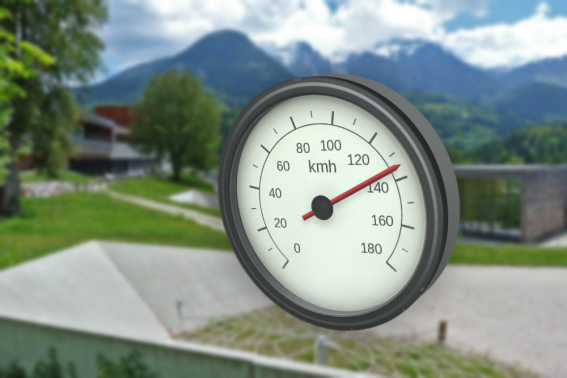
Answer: 135 km/h
